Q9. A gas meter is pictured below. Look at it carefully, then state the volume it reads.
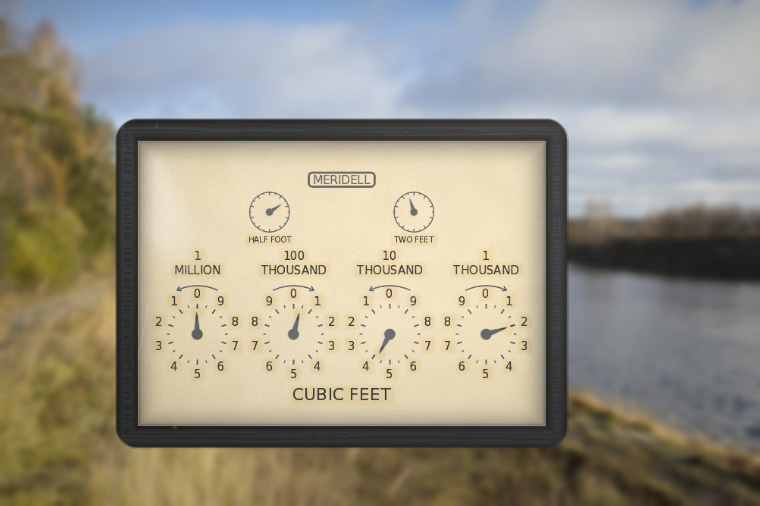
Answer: 4200 ft³
